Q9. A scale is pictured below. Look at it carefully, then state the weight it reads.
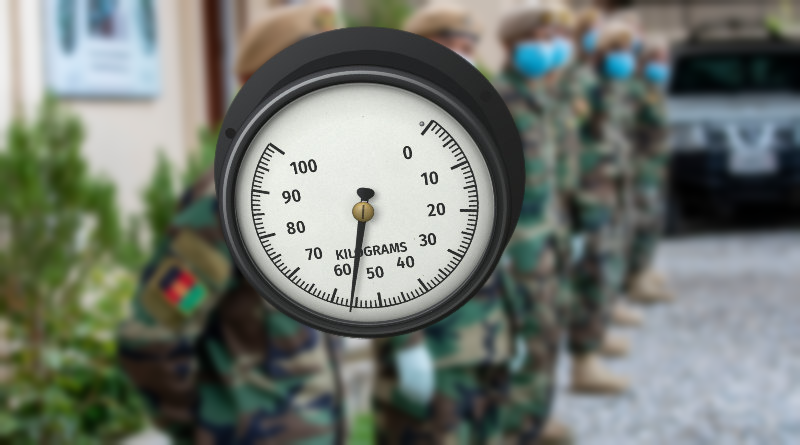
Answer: 56 kg
